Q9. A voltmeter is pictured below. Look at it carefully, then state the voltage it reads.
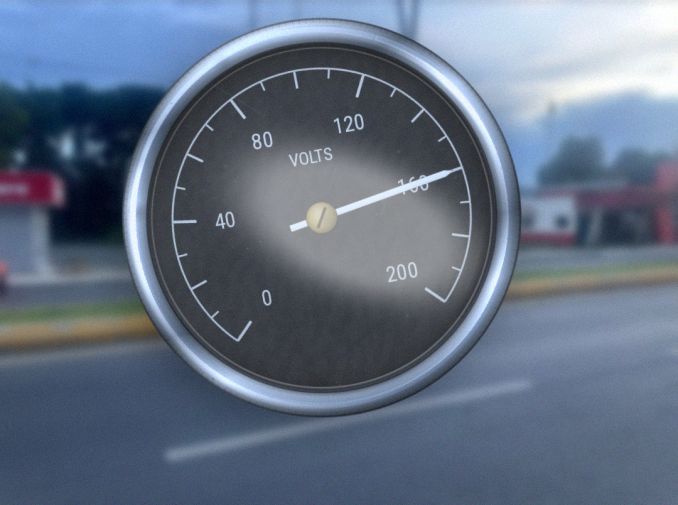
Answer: 160 V
